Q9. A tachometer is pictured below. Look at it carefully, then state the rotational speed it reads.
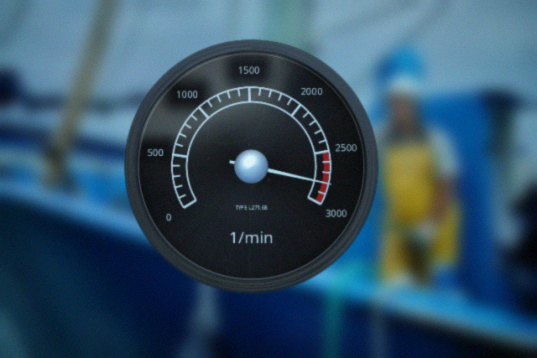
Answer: 2800 rpm
